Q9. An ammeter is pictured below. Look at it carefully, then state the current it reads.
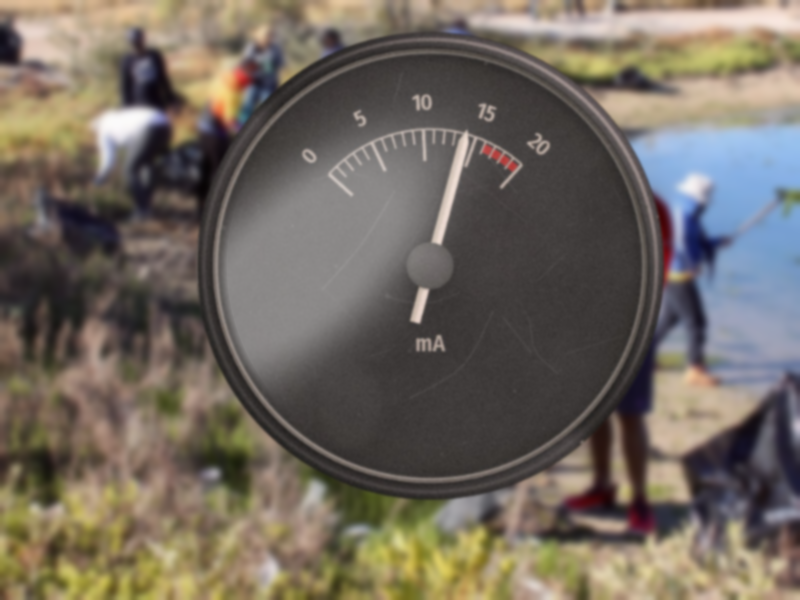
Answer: 14 mA
